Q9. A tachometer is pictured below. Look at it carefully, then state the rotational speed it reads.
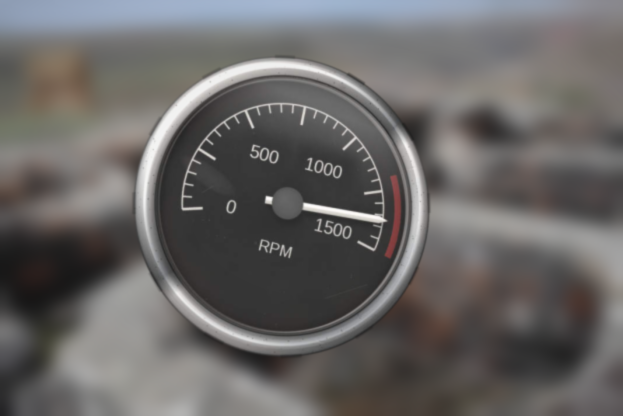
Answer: 1375 rpm
